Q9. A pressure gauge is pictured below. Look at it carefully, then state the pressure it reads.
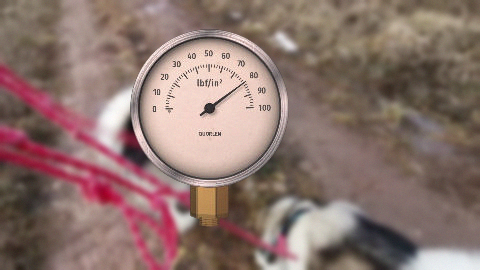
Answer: 80 psi
